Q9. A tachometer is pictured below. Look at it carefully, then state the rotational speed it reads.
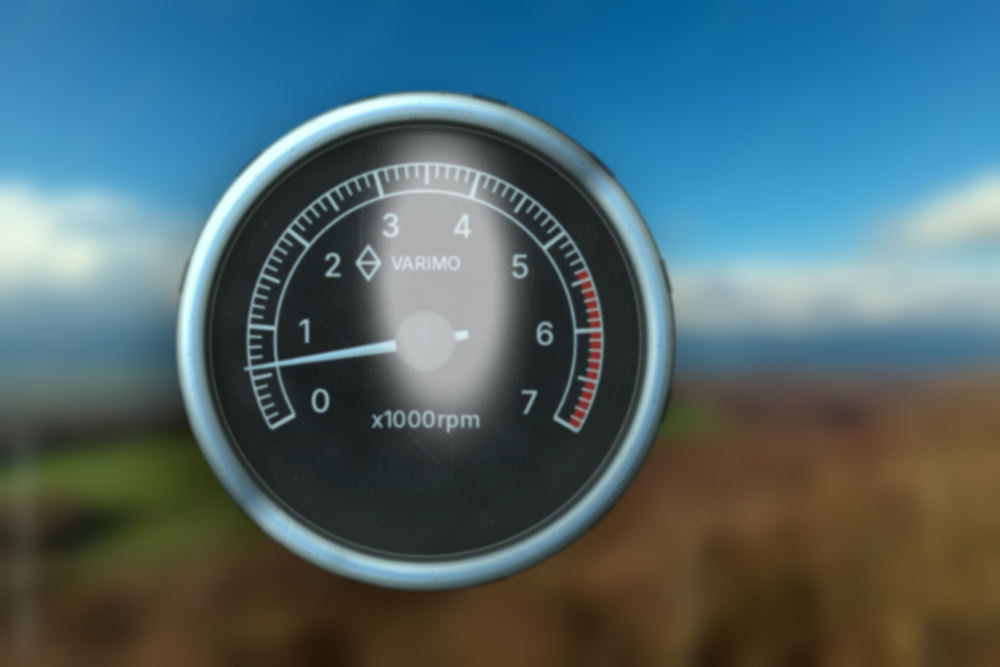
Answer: 600 rpm
